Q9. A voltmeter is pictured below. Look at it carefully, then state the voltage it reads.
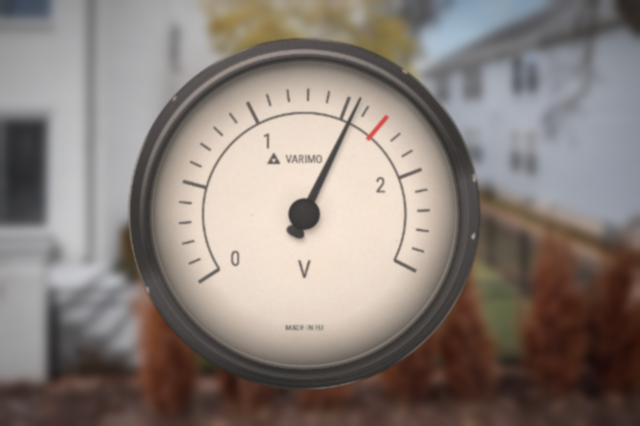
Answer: 1.55 V
